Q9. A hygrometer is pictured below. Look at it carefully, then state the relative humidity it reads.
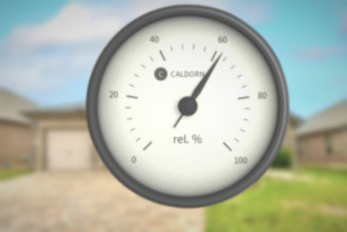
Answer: 62 %
